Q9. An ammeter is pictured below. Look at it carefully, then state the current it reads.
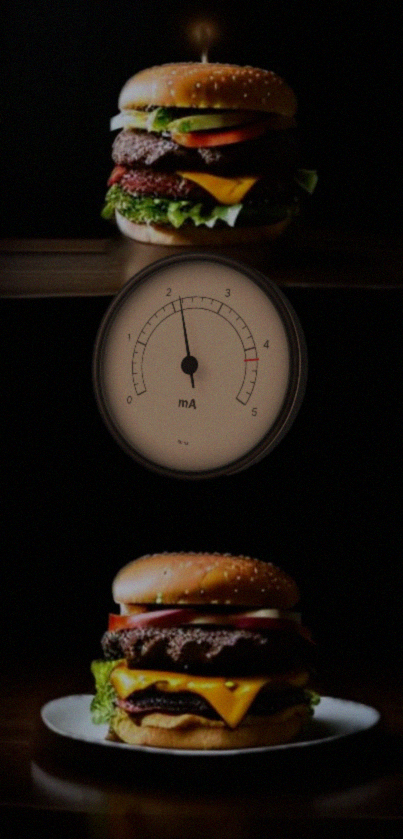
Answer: 2.2 mA
